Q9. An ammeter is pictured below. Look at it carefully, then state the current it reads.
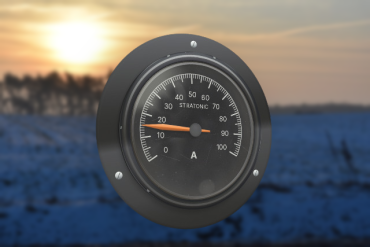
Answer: 15 A
